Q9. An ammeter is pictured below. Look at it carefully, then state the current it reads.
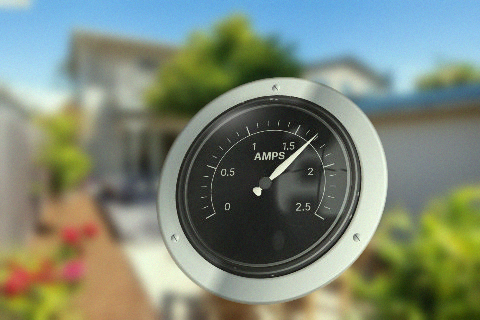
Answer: 1.7 A
